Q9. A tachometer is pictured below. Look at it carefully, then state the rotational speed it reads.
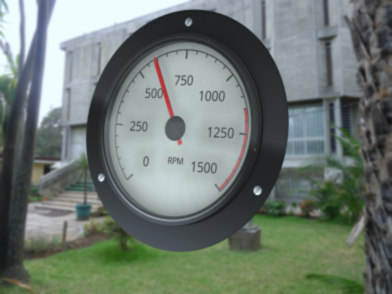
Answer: 600 rpm
